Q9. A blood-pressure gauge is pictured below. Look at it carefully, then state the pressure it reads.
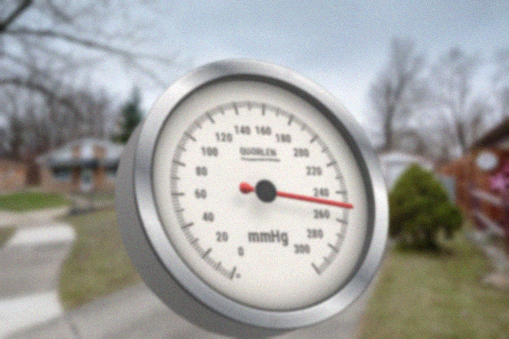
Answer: 250 mmHg
